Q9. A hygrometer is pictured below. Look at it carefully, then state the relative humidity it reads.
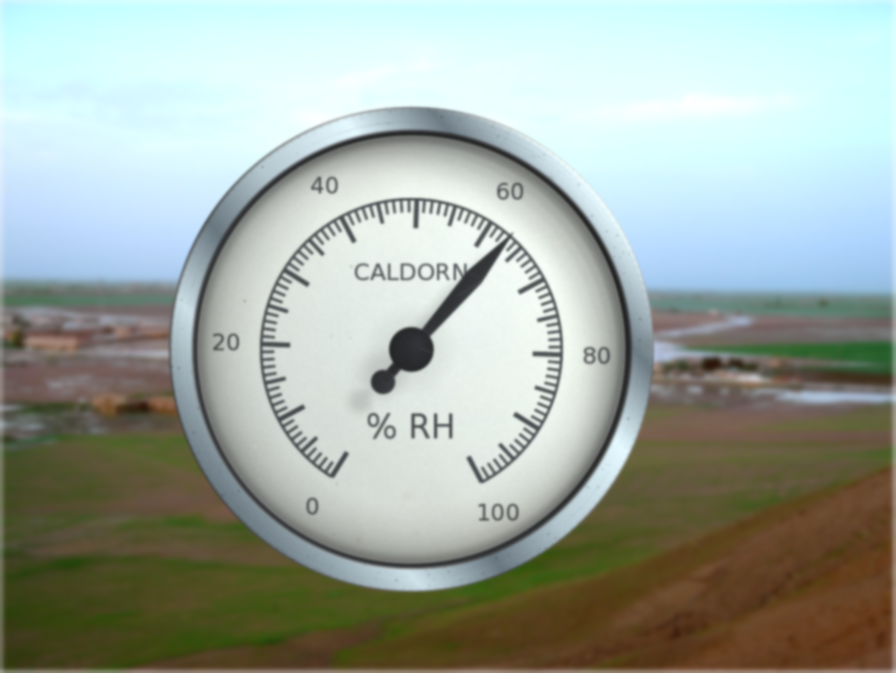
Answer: 63 %
